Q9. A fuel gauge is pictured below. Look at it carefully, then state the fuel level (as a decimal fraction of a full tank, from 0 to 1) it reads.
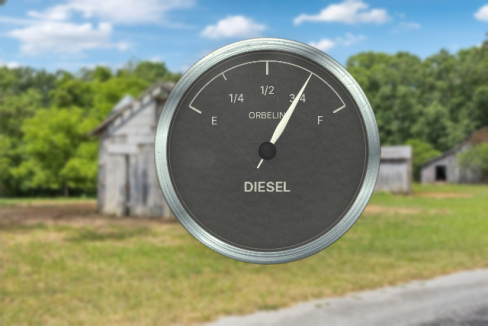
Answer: 0.75
